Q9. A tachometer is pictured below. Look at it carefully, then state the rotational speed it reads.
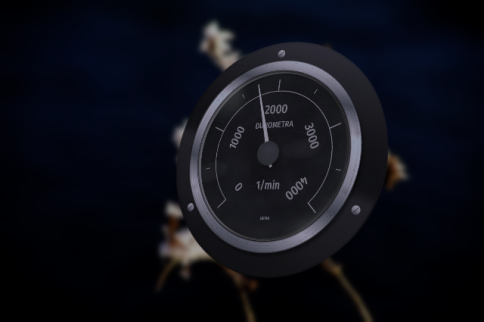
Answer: 1750 rpm
